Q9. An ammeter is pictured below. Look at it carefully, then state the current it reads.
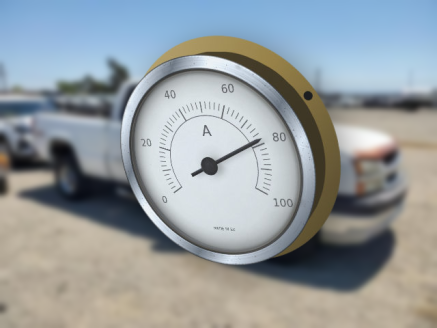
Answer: 78 A
